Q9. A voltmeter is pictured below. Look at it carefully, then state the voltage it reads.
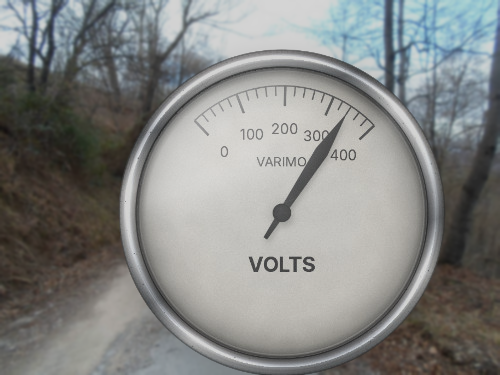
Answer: 340 V
